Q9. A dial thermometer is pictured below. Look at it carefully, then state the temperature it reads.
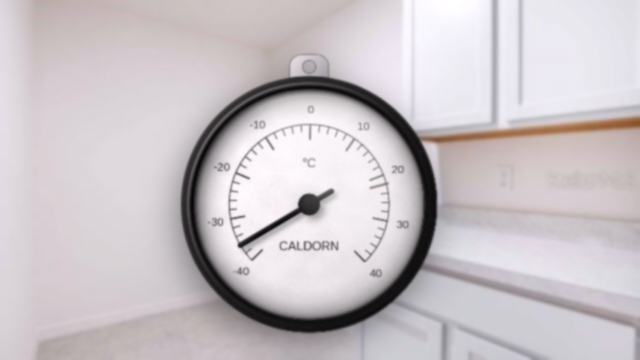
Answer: -36 °C
